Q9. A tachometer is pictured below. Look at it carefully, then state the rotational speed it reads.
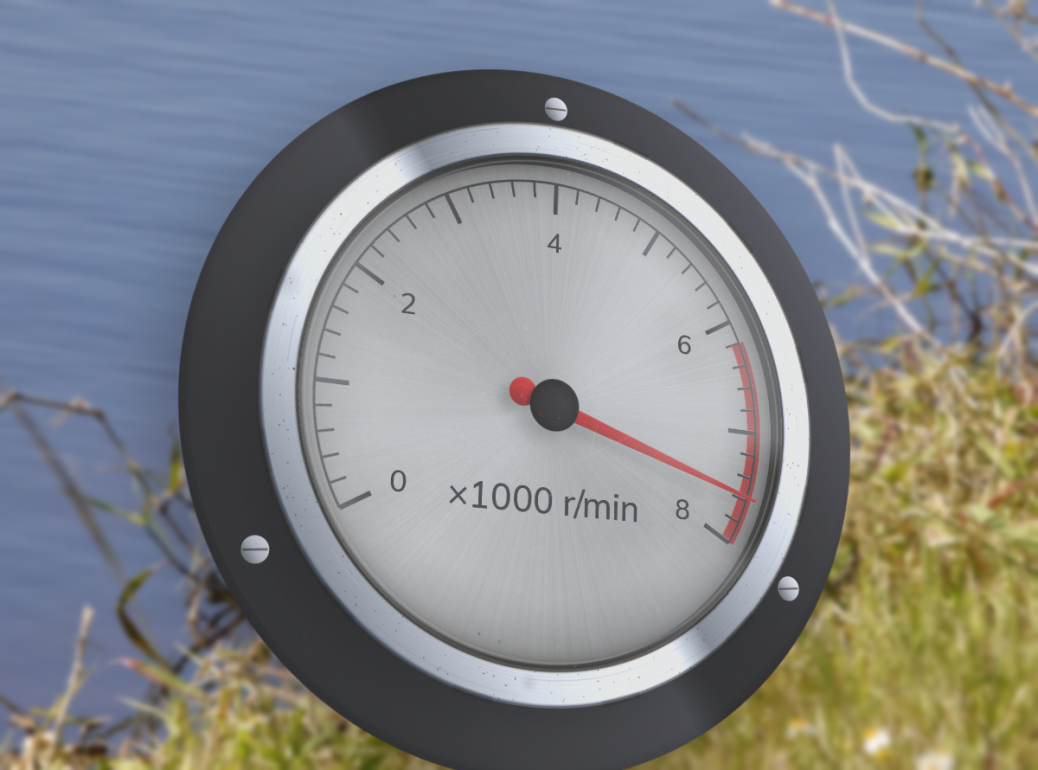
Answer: 7600 rpm
